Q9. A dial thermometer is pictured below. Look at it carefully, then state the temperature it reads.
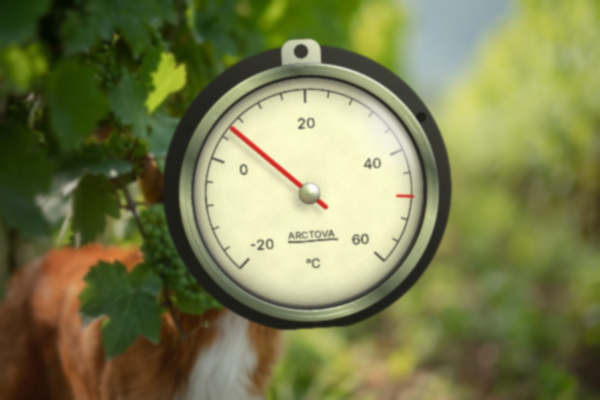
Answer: 6 °C
